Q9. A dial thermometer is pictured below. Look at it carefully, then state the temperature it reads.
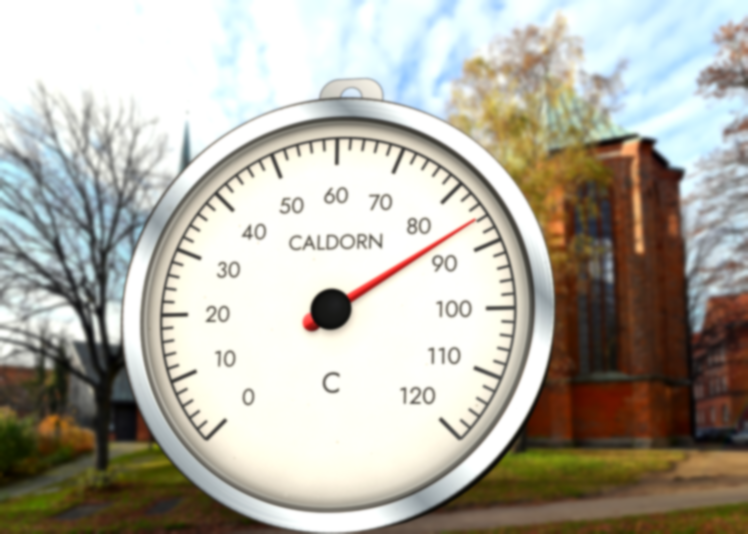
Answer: 86 °C
